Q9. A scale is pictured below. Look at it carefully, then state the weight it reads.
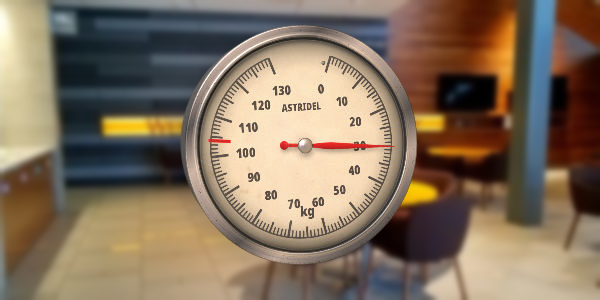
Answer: 30 kg
